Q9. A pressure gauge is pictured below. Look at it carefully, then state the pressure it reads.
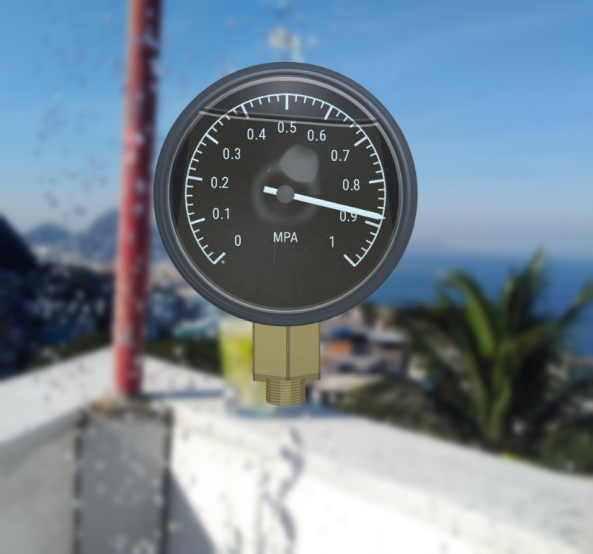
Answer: 0.88 MPa
